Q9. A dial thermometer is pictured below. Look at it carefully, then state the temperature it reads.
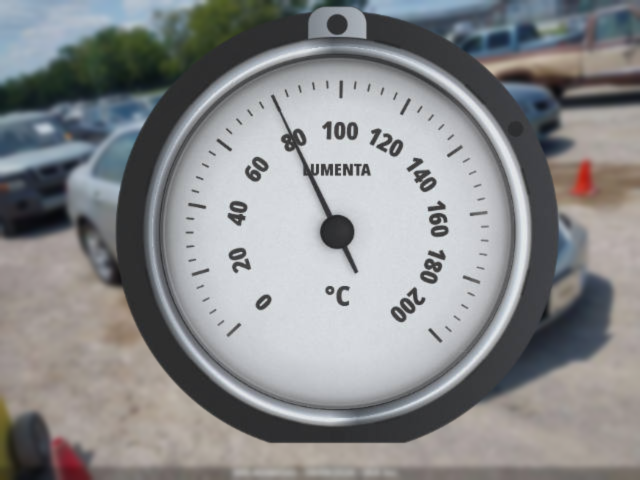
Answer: 80 °C
